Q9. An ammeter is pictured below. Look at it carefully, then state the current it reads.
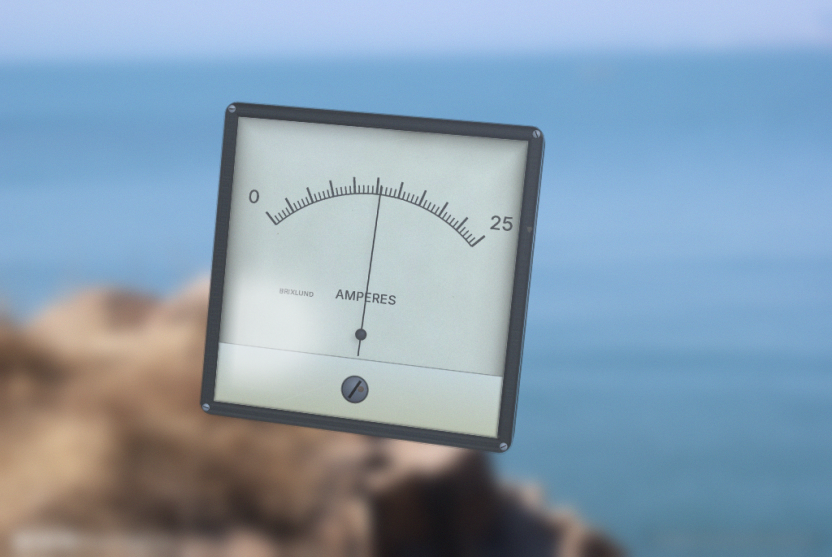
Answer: 13 A
